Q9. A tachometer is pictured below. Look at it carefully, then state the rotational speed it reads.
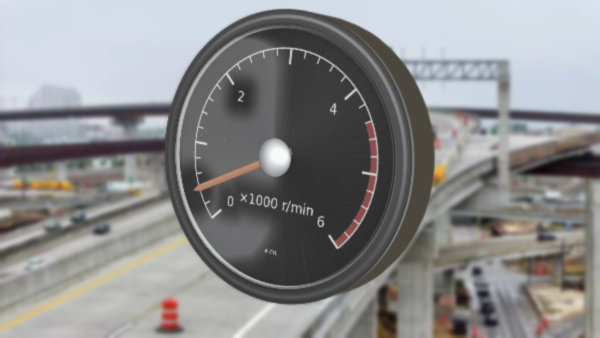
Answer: 400 rpm
